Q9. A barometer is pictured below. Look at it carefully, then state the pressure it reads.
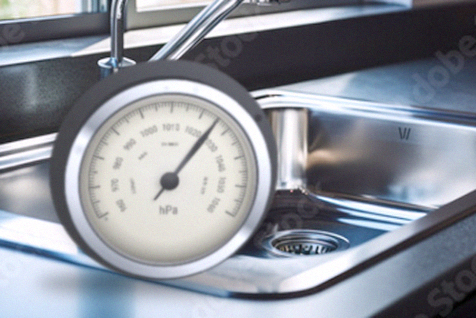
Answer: 1025 hPa
